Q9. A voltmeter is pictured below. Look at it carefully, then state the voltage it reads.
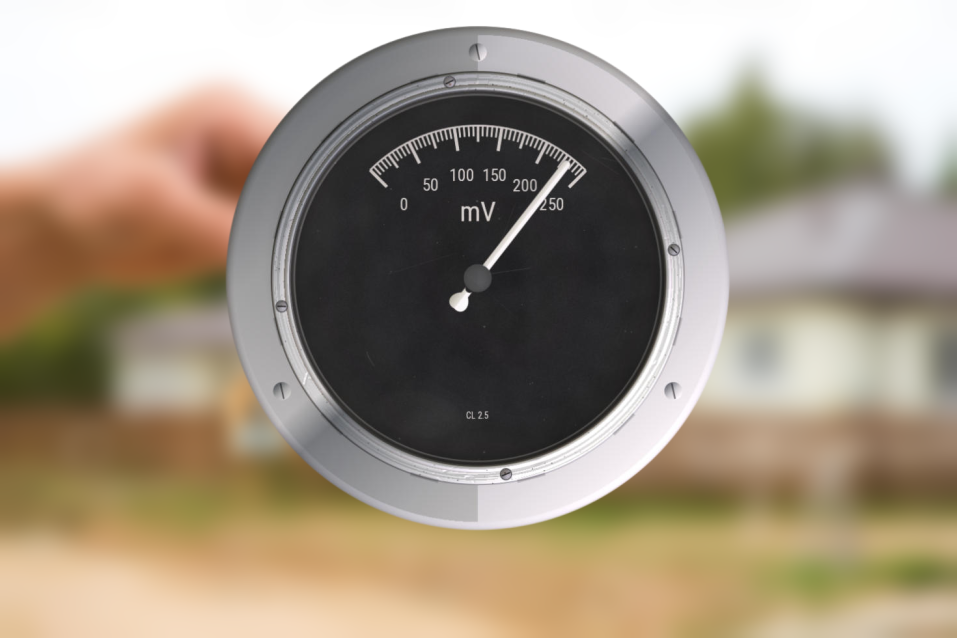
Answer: 230 mV
